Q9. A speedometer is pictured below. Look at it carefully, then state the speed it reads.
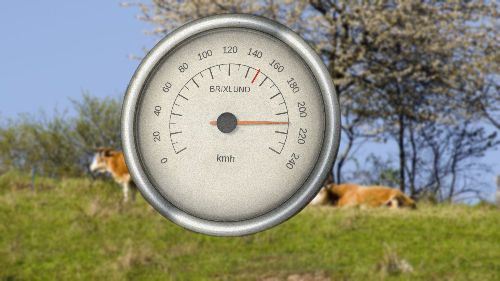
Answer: 210 km/h
